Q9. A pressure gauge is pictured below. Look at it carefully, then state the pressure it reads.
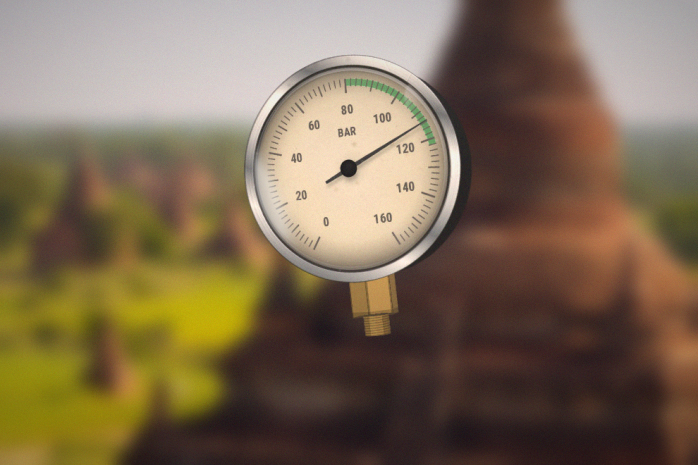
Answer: 114 bar
